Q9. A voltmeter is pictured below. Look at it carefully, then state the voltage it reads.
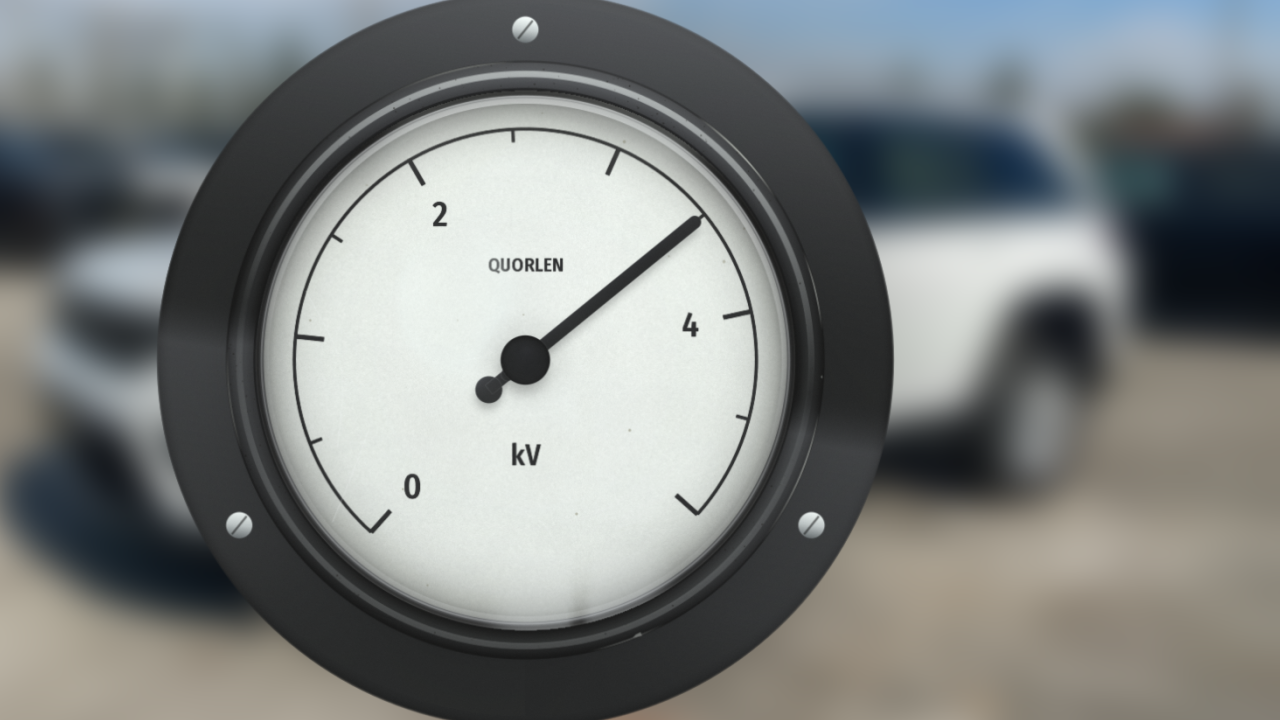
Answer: 3.5 kV
